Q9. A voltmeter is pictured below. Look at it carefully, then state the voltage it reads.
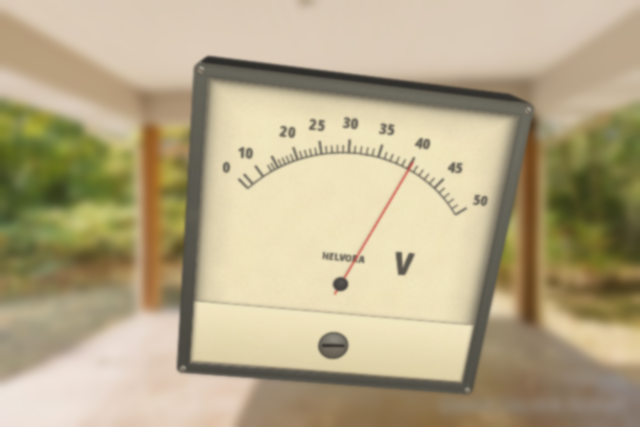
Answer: 40 V
